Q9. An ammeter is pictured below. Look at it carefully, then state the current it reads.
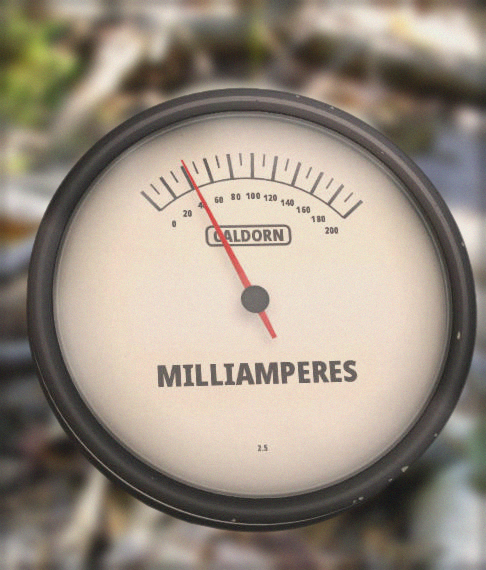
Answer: 40 mA
